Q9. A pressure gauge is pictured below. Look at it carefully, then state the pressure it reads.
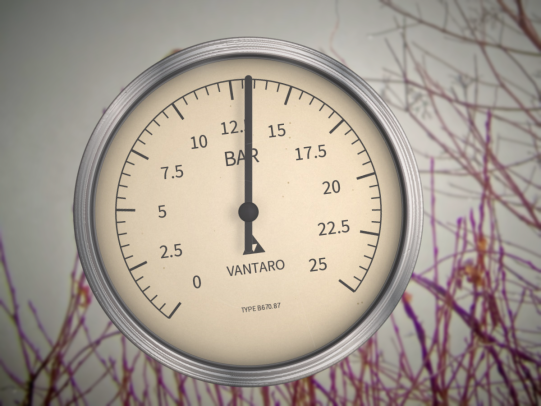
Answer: 13.25 bar
